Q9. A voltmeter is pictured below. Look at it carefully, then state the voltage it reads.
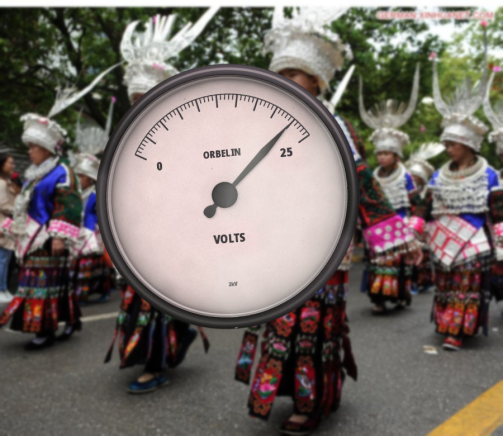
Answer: 22.5 V
